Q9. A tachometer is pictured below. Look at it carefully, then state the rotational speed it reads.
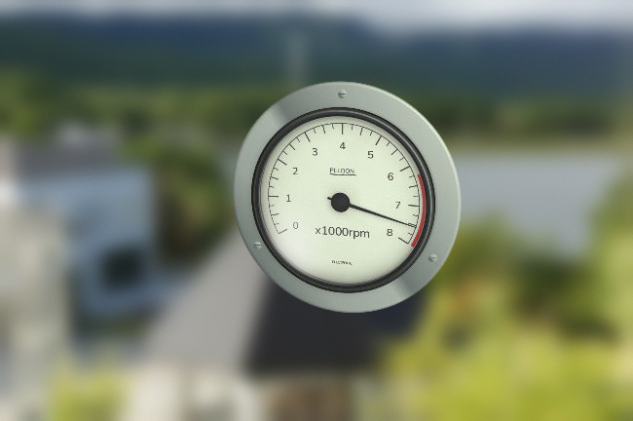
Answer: 7500 rpm
